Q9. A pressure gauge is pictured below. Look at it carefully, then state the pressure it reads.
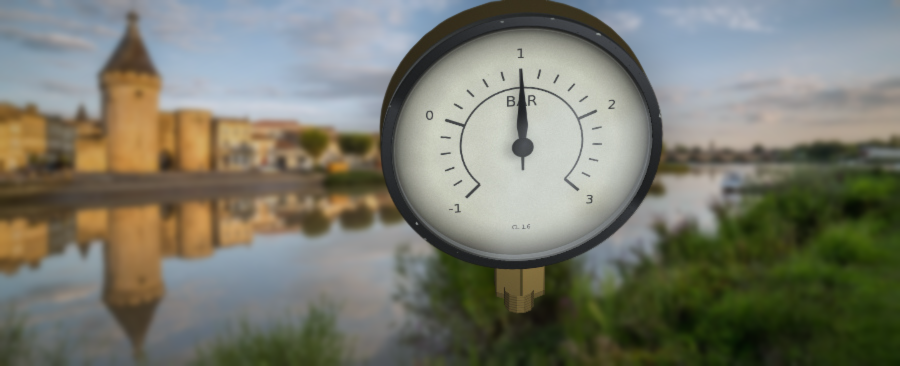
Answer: 1 bar
